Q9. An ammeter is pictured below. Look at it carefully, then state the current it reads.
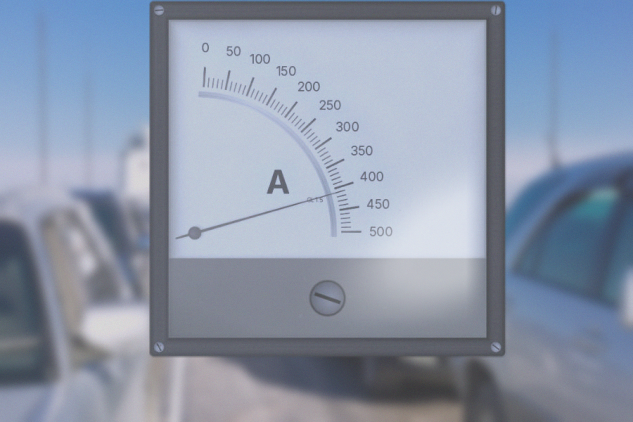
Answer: 410 A
